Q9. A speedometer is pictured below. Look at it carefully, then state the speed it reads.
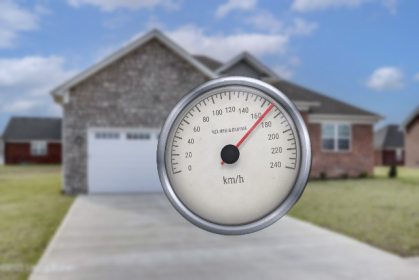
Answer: 170 km/h
